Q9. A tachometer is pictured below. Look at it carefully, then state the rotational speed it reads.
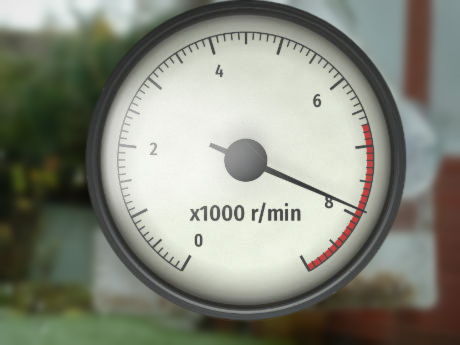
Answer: 7900 rpm
